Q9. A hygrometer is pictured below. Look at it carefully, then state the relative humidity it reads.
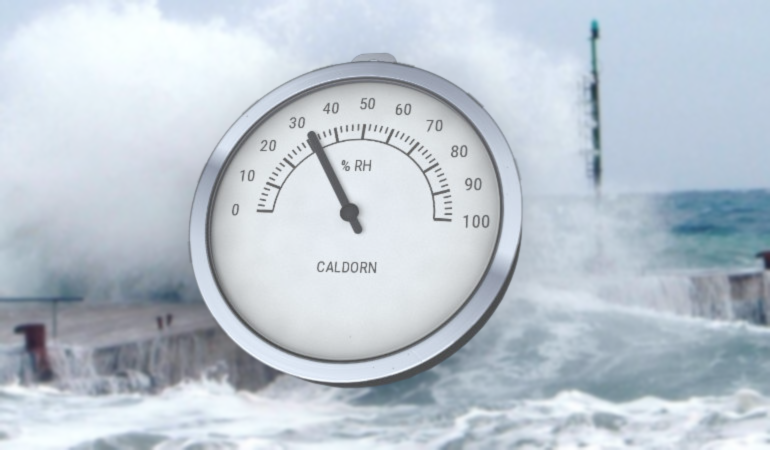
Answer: 32 %
